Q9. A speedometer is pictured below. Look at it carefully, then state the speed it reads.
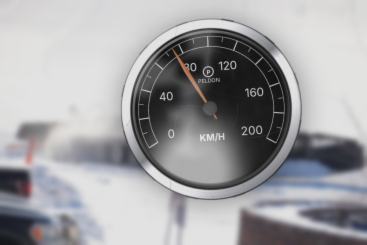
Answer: 75 km/h
